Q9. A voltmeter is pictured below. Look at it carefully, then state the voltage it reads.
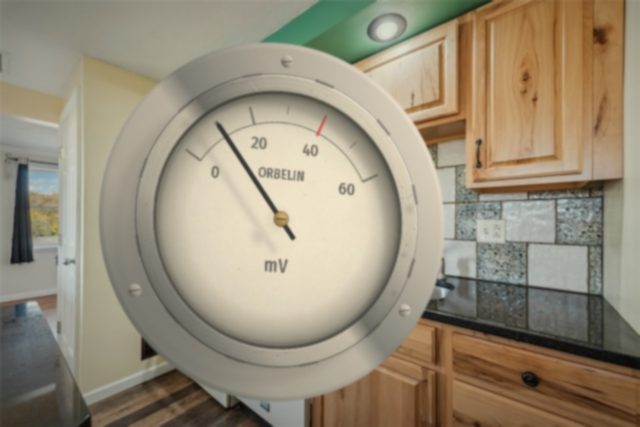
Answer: 10 mV
